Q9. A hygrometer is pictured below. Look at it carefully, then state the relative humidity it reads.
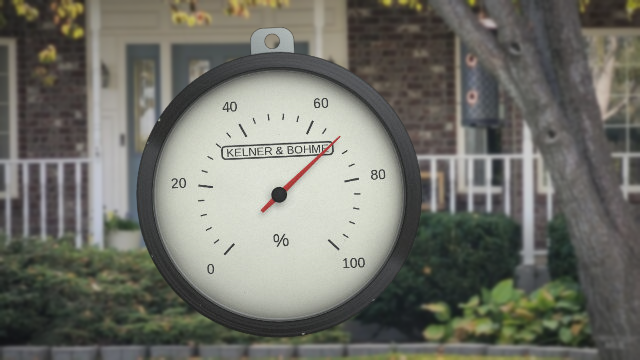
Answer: 68 %
